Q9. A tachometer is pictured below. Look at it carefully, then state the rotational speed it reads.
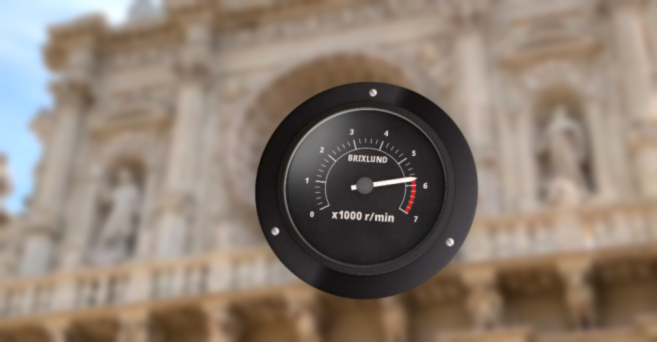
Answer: 5800 rpm
